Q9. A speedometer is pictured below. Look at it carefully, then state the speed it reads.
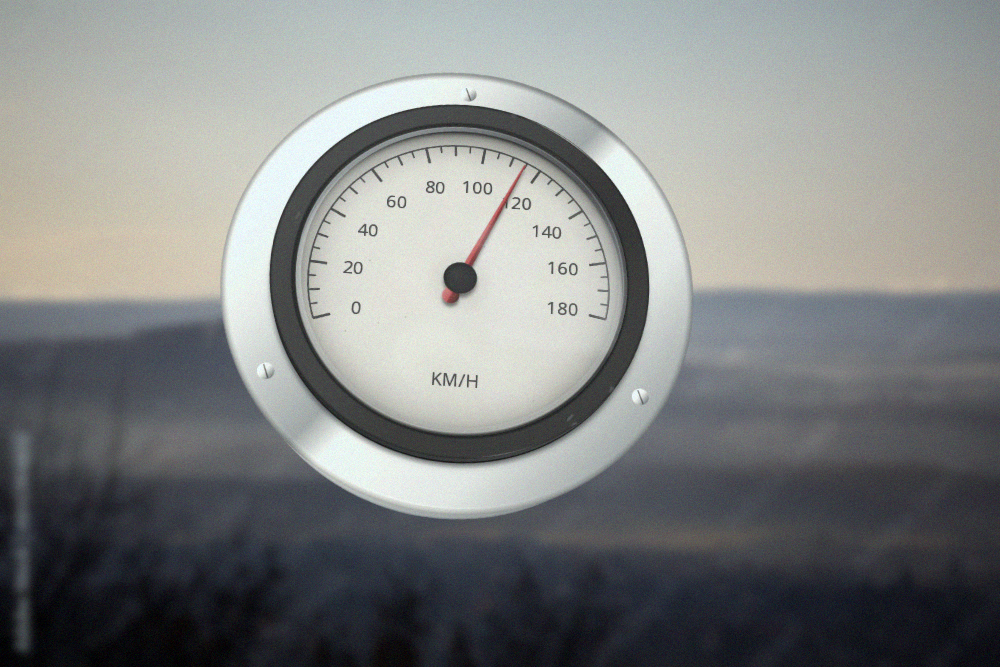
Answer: 115 km/h
